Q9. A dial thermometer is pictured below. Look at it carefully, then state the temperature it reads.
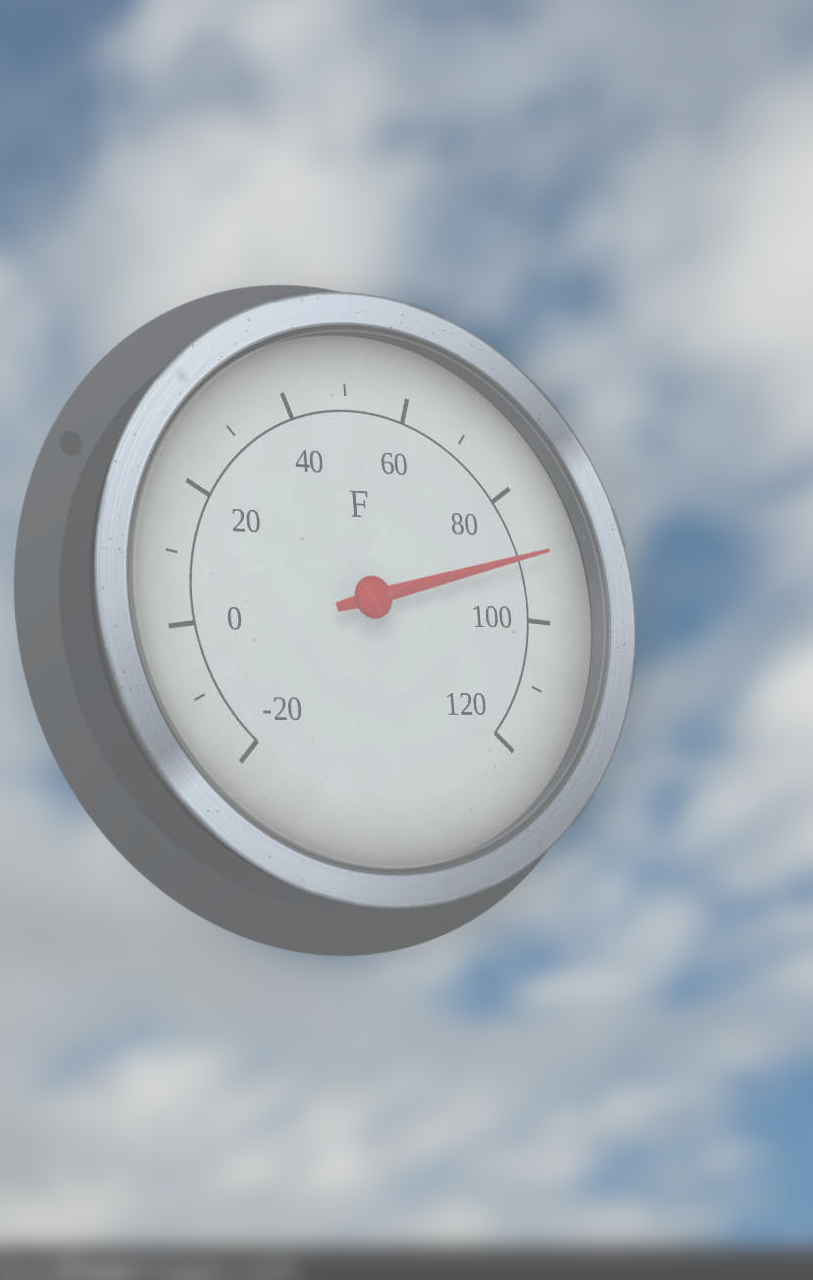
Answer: 90 °F
